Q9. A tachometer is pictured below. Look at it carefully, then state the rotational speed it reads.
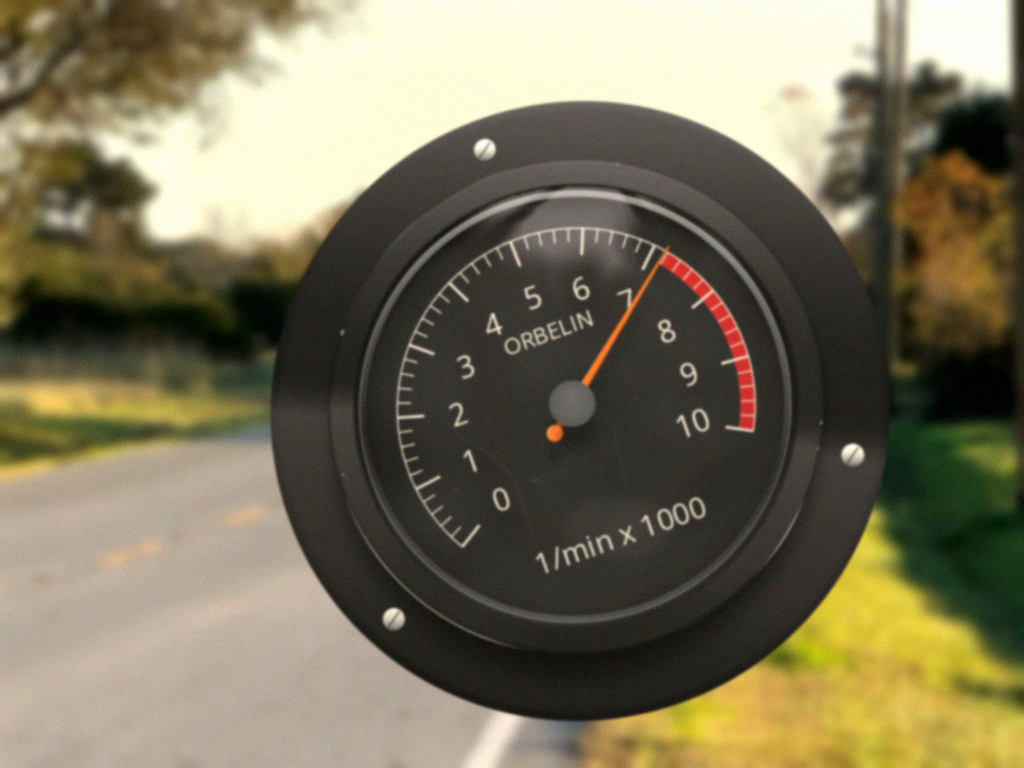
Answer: 7200 rpm
